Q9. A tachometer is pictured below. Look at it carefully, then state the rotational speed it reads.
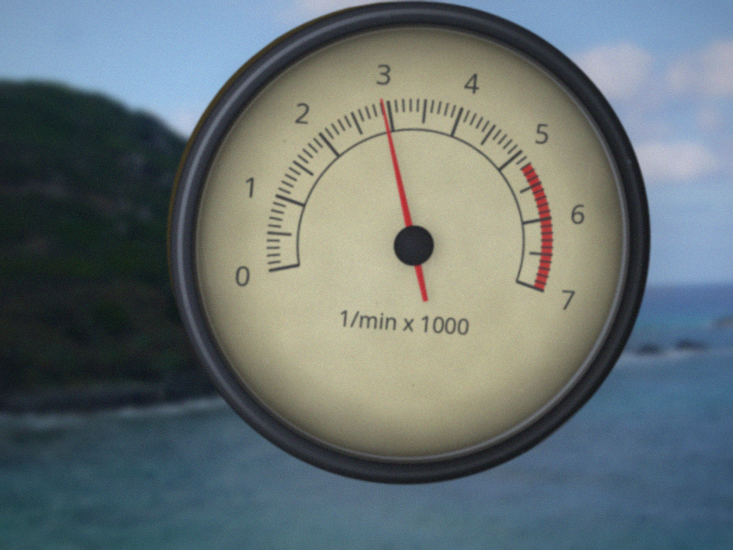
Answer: 2900 rpm
